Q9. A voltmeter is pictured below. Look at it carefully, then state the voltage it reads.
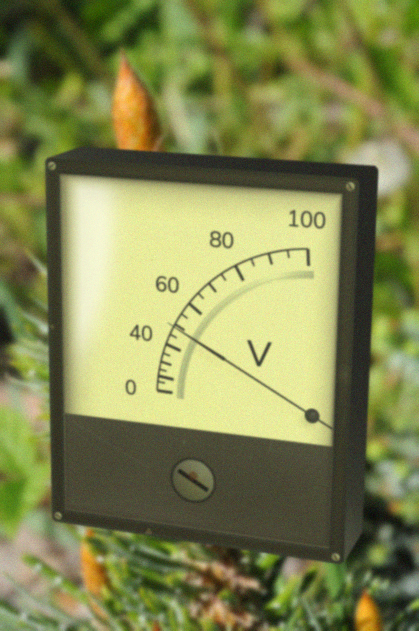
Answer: 50 V
